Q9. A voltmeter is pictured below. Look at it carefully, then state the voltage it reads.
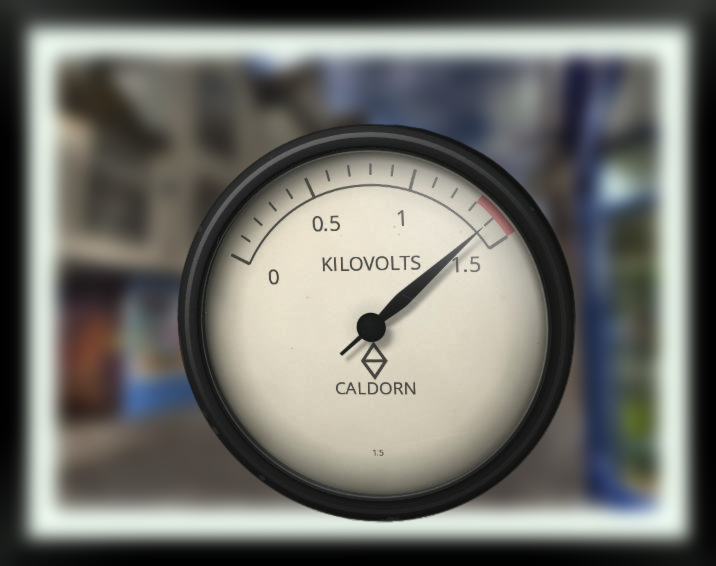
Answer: 1.4 kV
